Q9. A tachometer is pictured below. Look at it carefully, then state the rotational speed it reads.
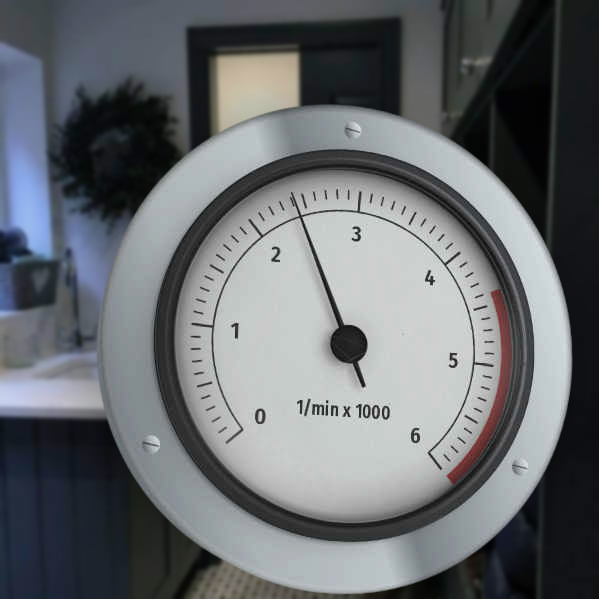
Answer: 2400 rpm
